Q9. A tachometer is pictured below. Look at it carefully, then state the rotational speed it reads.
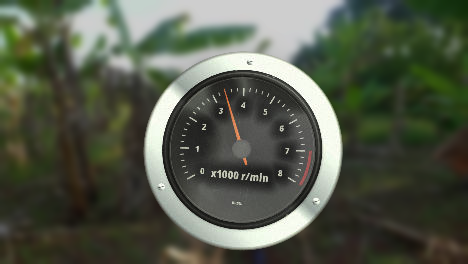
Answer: 3400 rpm
